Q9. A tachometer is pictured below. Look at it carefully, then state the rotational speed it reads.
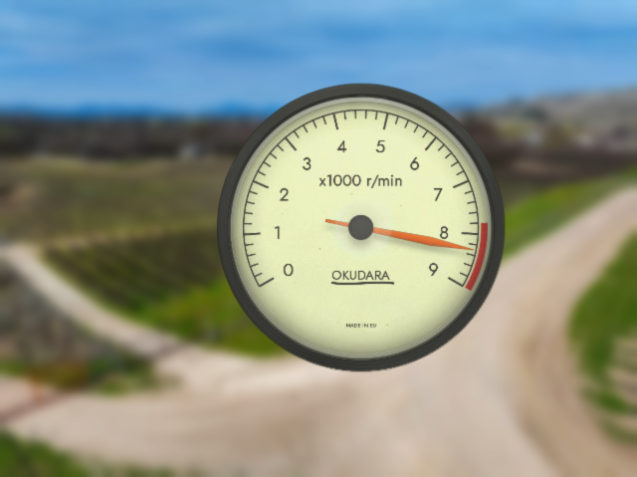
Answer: 8300 rpm
